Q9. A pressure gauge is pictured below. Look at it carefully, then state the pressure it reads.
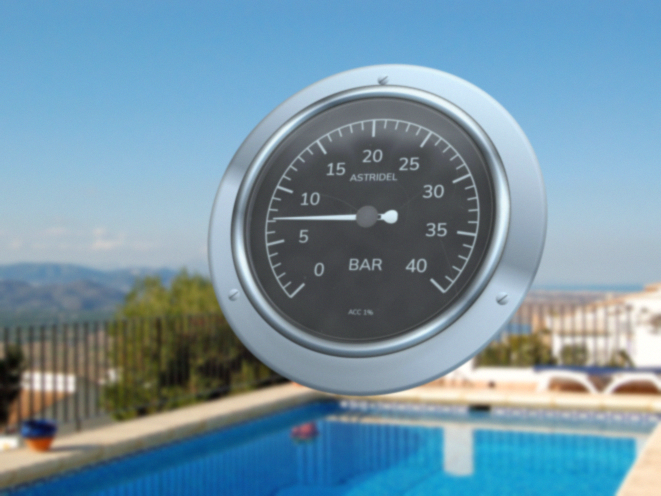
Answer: 7 bar
